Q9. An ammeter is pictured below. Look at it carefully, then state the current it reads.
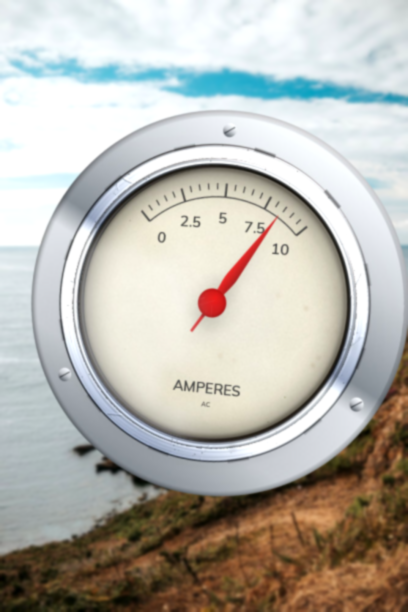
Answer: 8.5 A
